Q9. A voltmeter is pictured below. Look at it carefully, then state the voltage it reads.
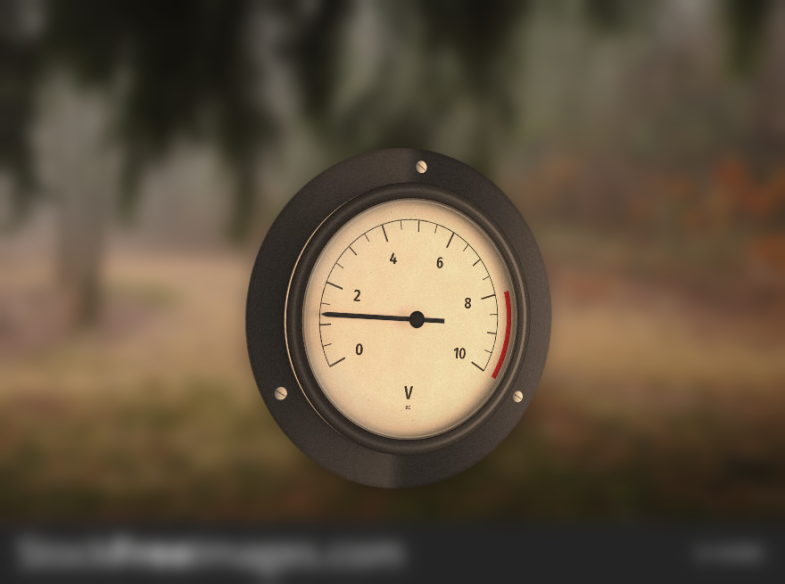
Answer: 1.25 V
